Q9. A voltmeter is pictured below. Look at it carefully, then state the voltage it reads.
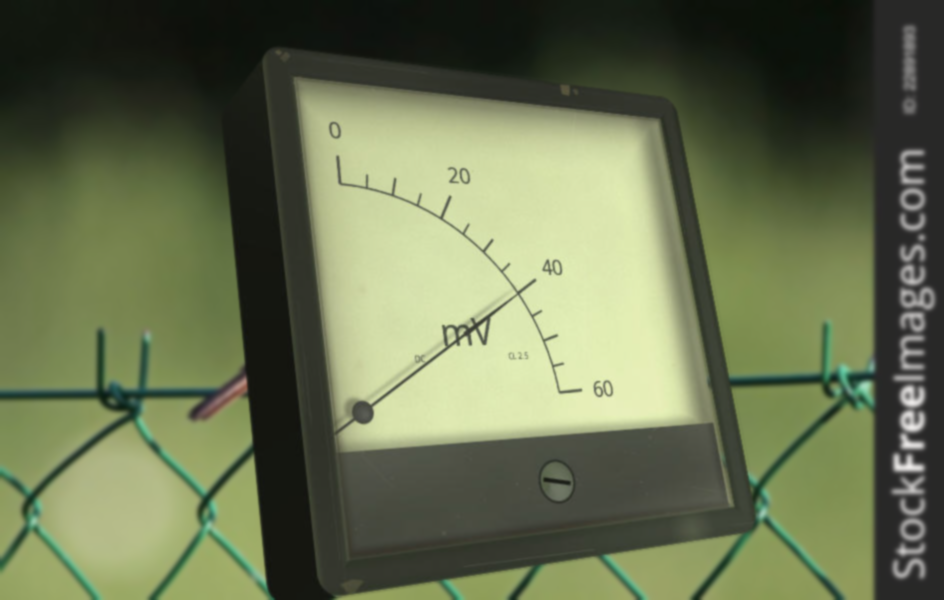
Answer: 40 mV
